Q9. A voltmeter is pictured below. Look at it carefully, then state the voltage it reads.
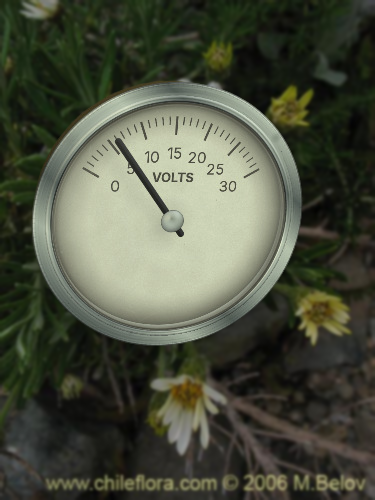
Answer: 6 V
